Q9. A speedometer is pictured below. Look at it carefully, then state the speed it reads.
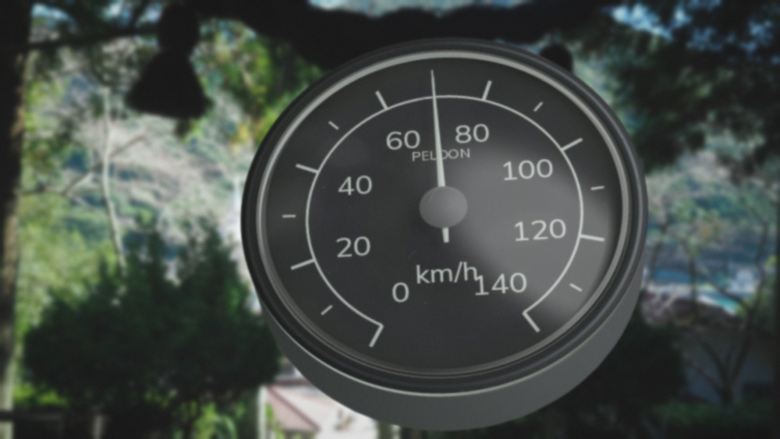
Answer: 70 km/h
